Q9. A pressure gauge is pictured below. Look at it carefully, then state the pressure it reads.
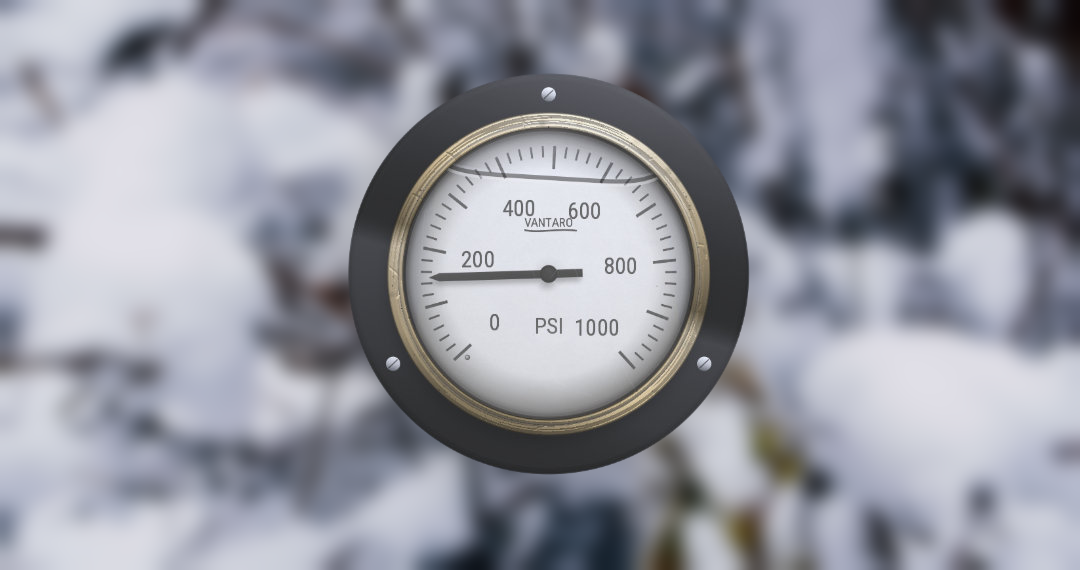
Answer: 150 psi
